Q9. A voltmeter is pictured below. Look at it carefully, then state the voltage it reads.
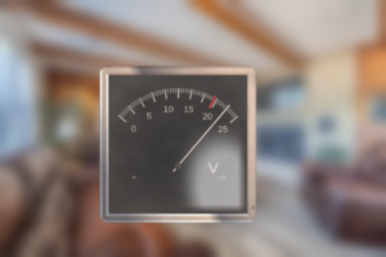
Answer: 22.5 V
